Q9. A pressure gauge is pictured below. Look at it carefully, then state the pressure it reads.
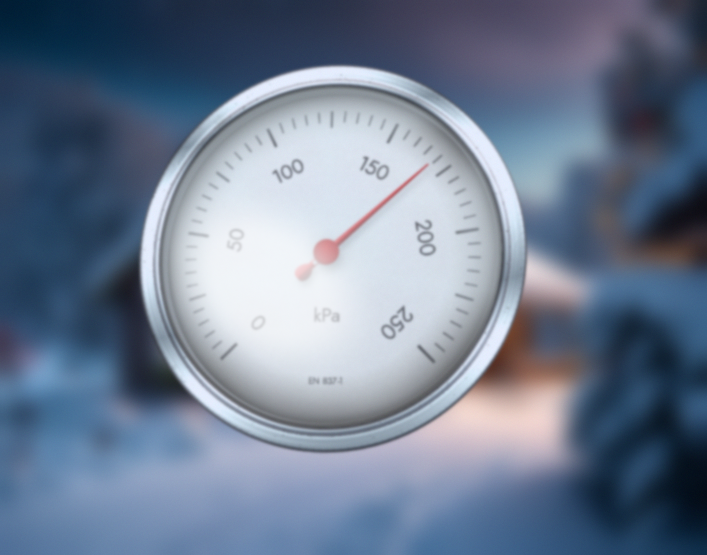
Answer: 170 kPa
